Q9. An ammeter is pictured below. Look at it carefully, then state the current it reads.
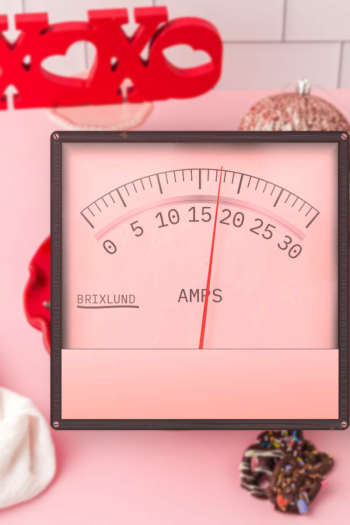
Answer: 17.5 A
